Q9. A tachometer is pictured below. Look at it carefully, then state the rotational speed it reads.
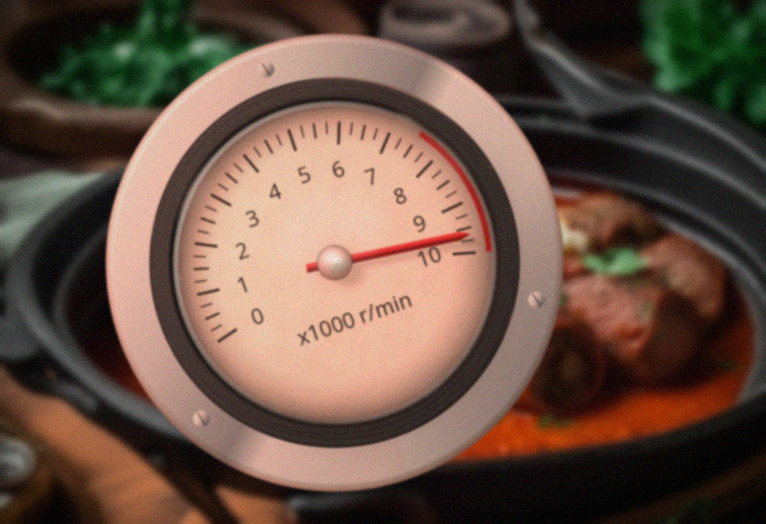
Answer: 9625 rpm
